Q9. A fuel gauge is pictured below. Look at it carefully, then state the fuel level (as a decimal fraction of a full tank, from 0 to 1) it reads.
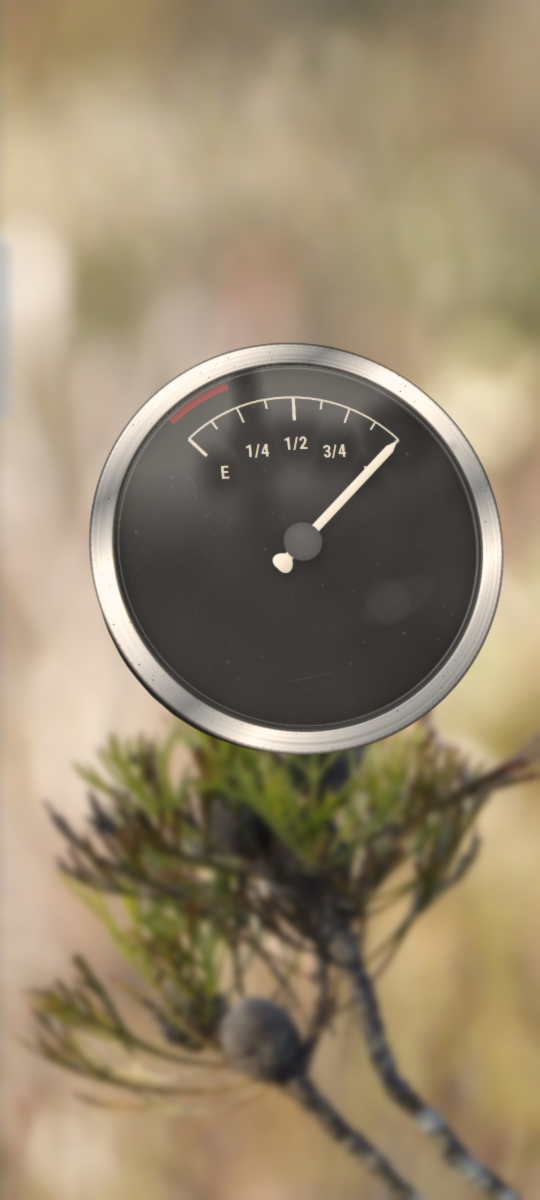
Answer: 1
